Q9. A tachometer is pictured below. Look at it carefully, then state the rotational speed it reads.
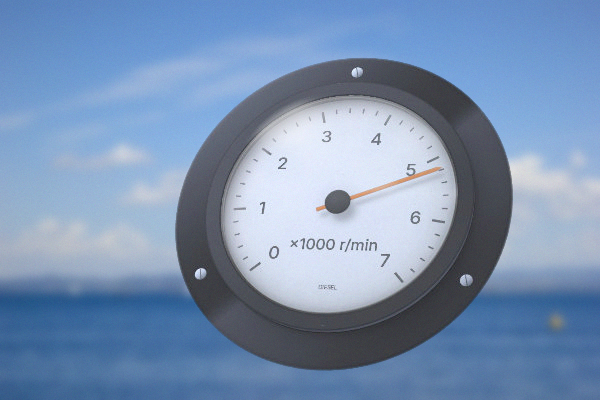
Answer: 5200 rpm
